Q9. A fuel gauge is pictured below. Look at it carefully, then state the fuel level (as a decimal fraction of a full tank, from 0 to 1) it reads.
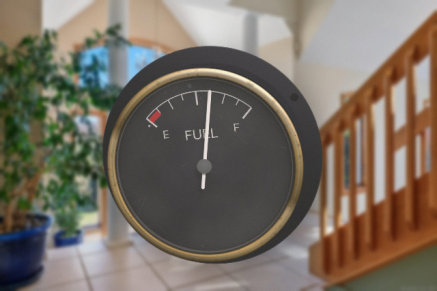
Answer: 0.625
